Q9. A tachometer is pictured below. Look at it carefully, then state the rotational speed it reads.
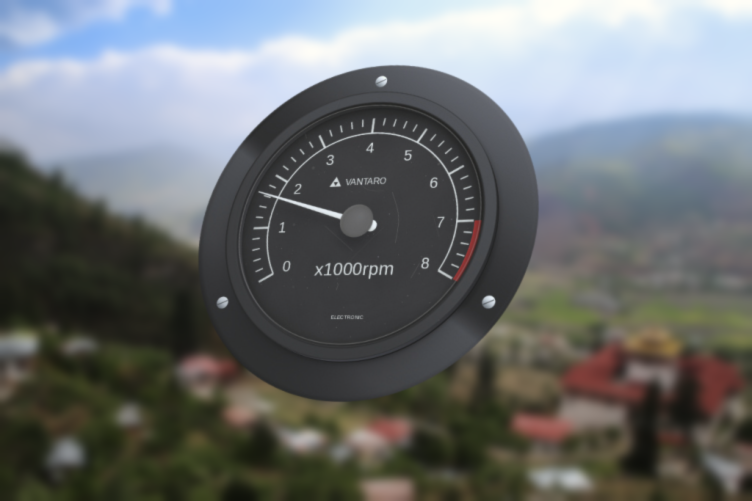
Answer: 1600 rpm
